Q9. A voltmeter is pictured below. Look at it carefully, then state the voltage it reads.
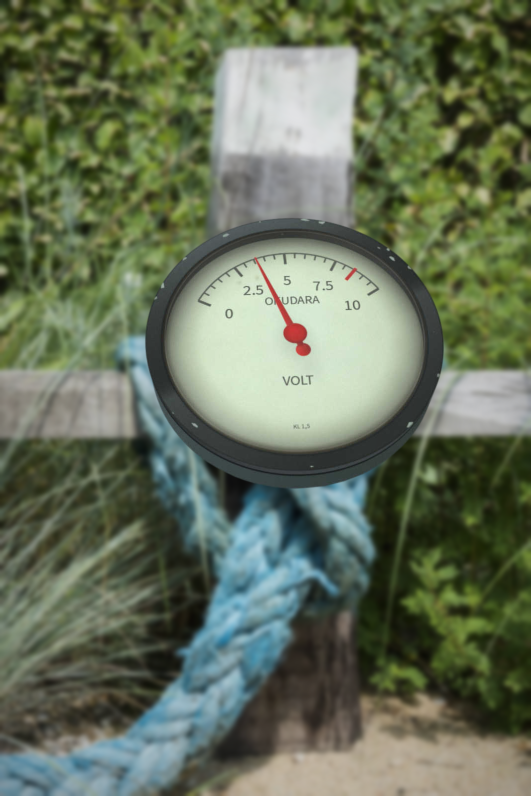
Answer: 3.5 V
